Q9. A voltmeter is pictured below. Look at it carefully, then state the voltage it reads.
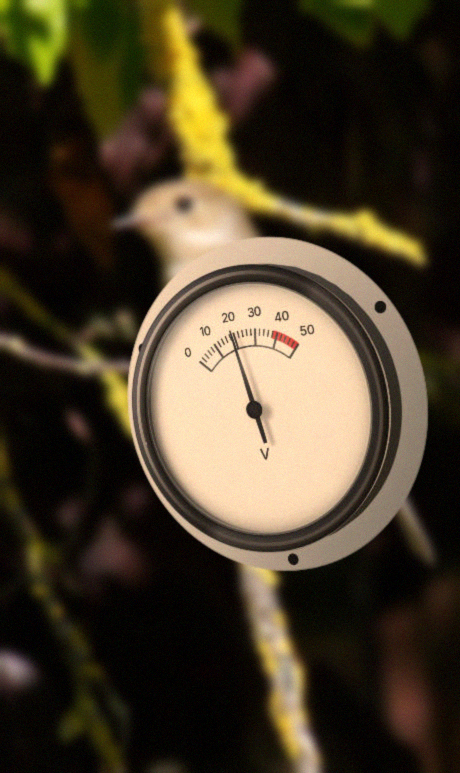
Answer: 20 V
